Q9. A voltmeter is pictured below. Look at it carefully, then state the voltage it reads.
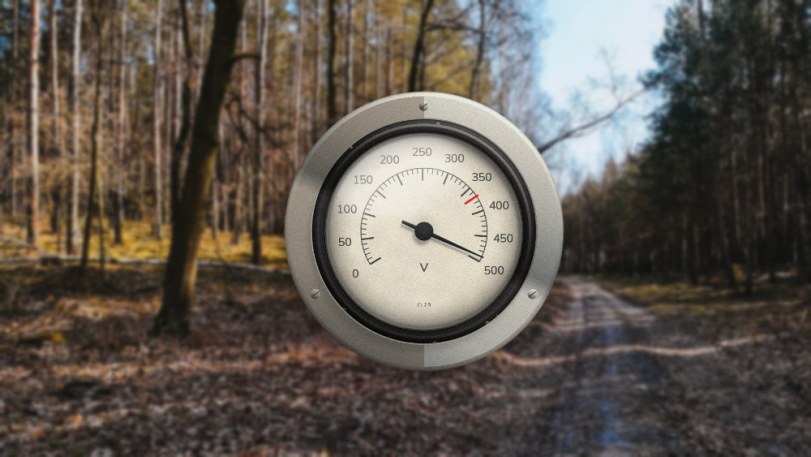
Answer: 490 V
